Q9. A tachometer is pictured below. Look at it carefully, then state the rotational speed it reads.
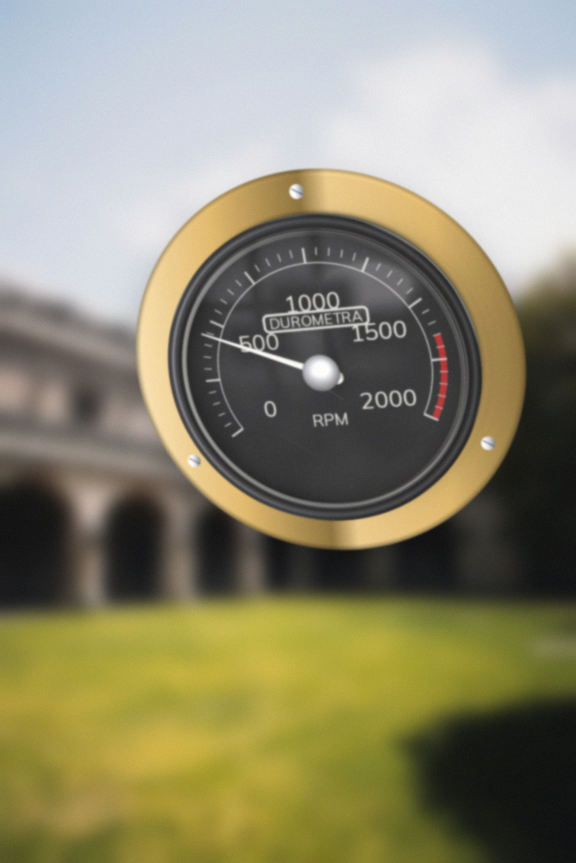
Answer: 450 rpm
